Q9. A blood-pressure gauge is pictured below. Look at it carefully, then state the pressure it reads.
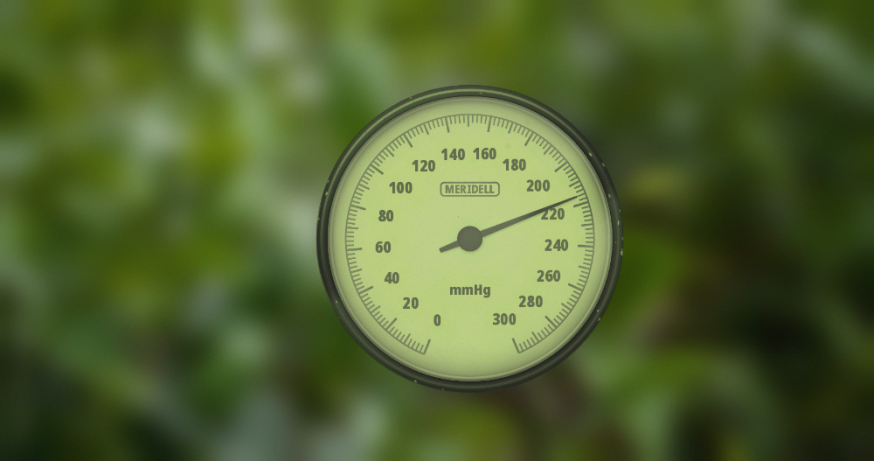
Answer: 216 mmHg
